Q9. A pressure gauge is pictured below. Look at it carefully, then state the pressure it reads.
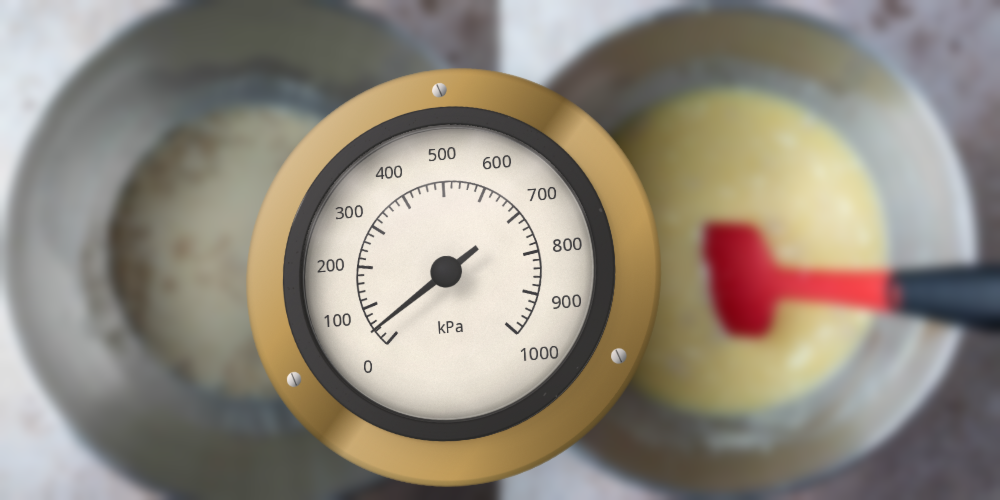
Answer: 40 kPa
